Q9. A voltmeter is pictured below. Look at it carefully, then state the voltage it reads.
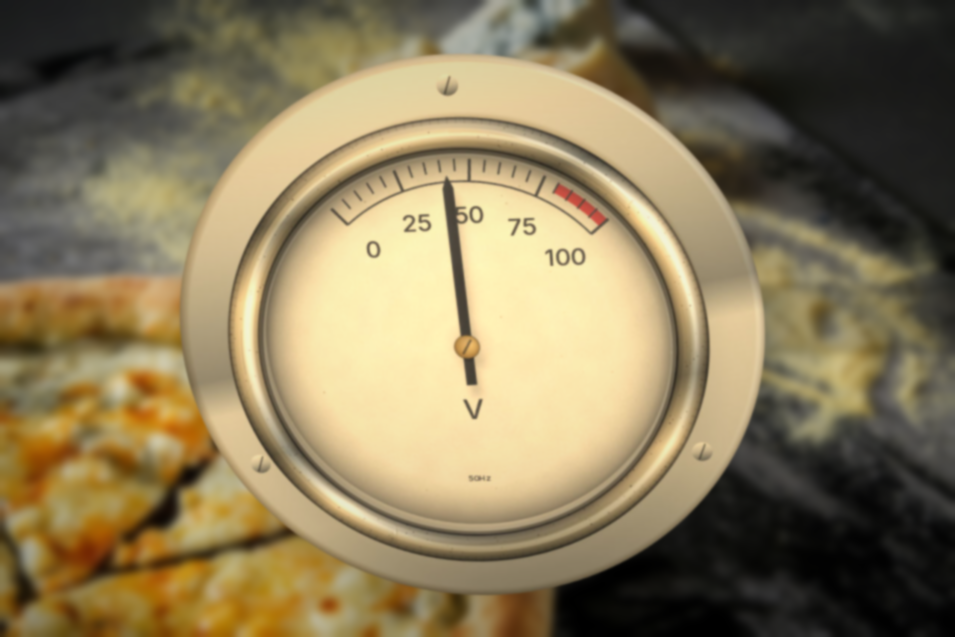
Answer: 42.5 V
